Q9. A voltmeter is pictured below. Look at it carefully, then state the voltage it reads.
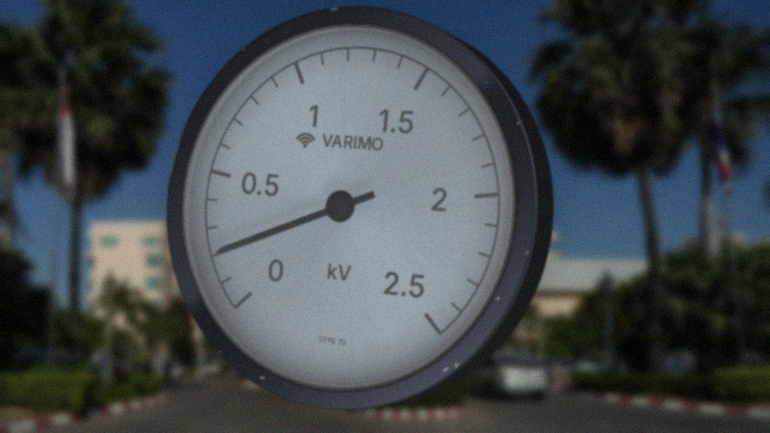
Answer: 0.2 kV
